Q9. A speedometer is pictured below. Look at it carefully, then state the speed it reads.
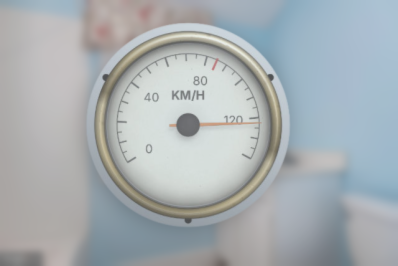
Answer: 122.5 km/h
